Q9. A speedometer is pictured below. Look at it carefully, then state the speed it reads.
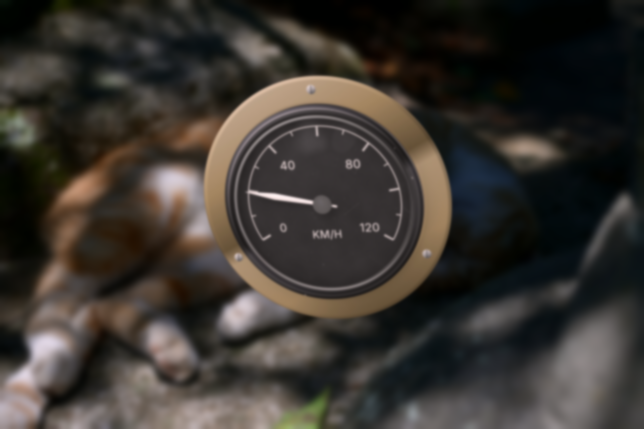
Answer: 20 km/h
